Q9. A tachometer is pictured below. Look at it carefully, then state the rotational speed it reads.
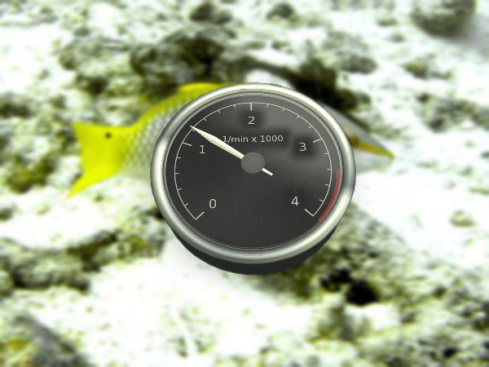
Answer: 1200 rpm
